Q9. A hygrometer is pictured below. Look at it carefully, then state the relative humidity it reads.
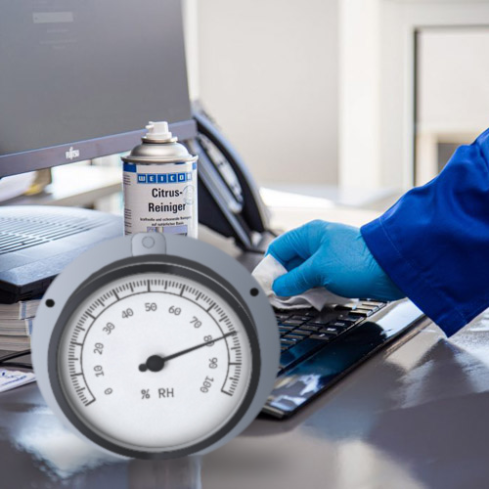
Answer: 80 %
